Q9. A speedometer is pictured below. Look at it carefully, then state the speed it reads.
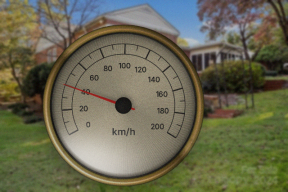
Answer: 40 km/h
